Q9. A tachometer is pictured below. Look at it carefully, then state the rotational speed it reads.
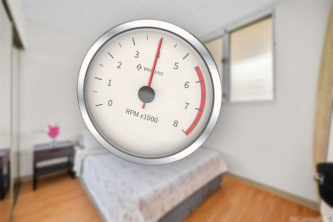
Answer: 4000 rpm
